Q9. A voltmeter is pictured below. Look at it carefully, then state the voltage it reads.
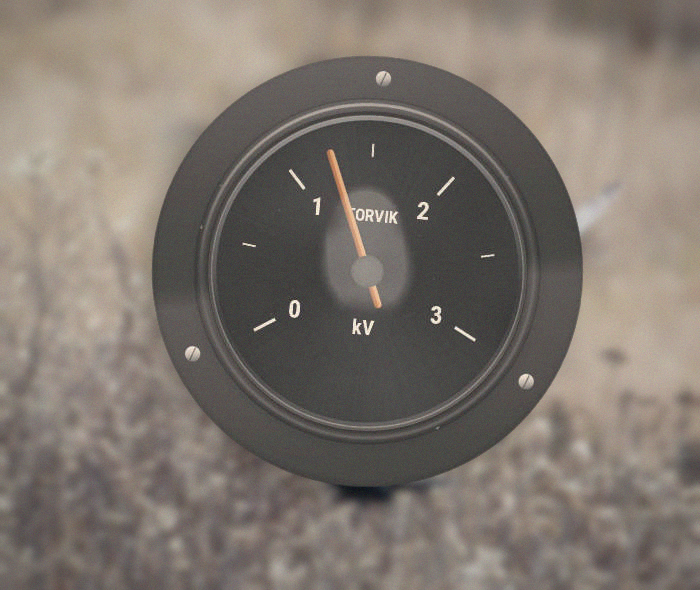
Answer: 1.25 kV
